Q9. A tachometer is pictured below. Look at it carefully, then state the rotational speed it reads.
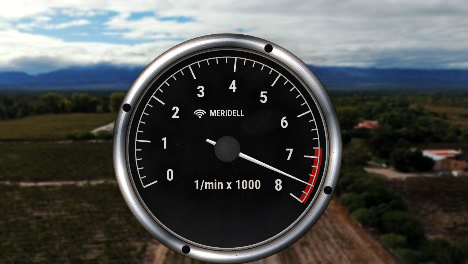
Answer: 7600 rpm
